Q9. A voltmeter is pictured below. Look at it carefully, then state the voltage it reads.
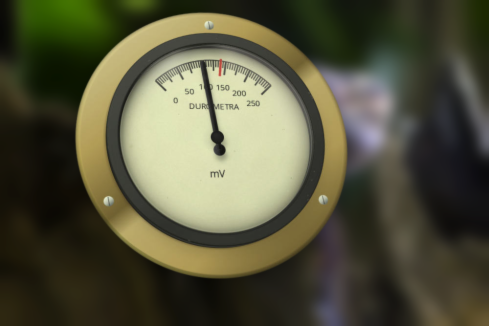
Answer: 100 mV
